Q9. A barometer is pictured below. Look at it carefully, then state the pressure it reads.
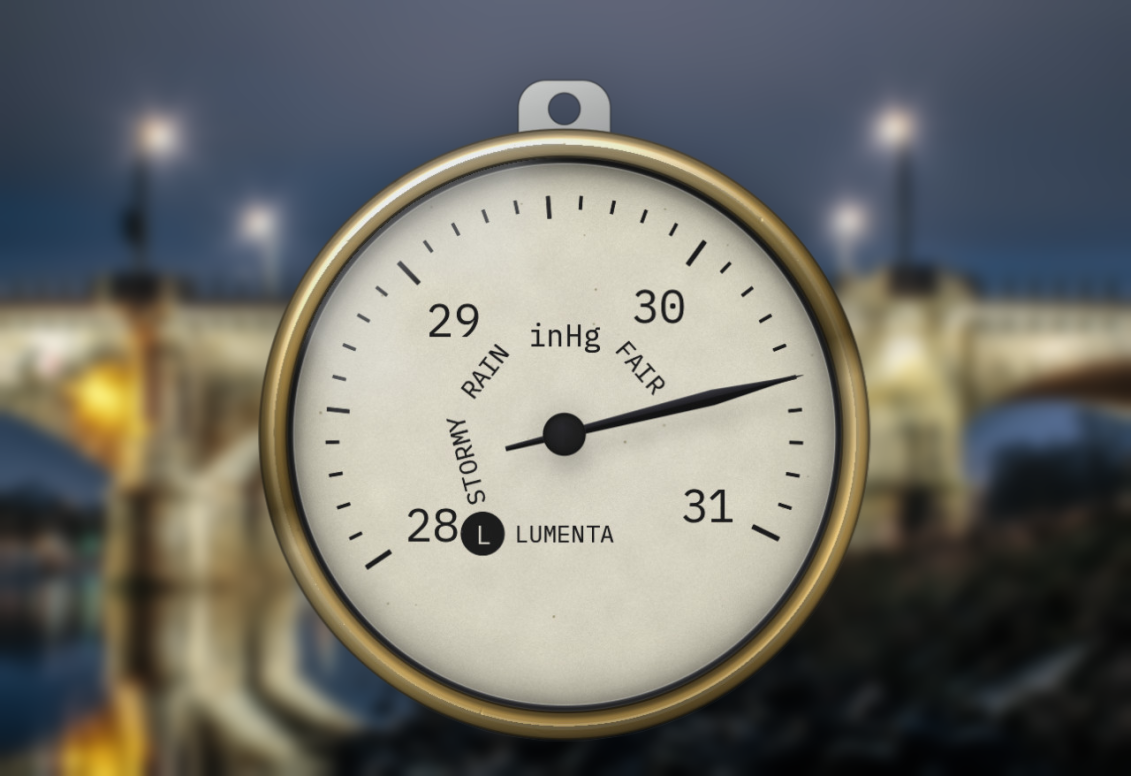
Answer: 30.5 inHg
